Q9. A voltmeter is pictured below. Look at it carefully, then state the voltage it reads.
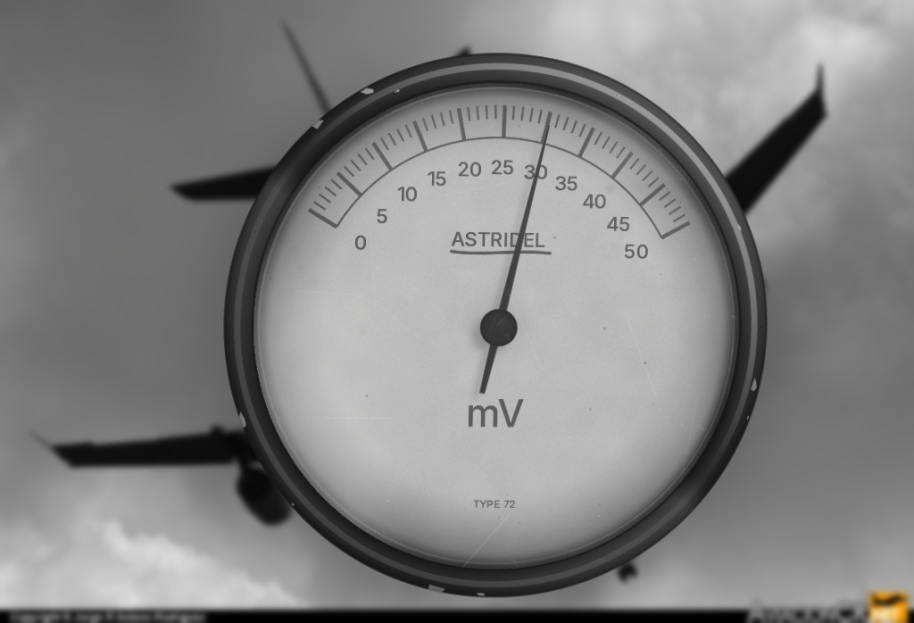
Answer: 30 mV
